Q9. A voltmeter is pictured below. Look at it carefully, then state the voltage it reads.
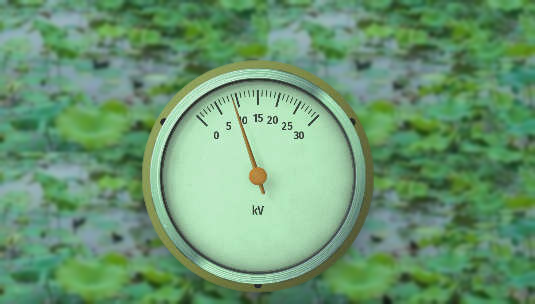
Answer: 9 kV
